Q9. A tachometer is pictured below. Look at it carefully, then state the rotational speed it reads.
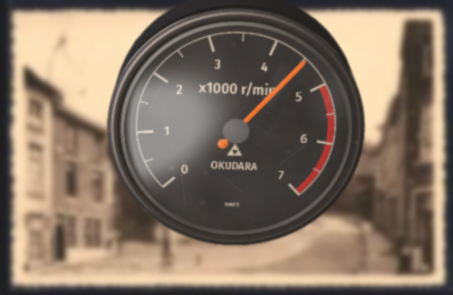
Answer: 4500 rpm
